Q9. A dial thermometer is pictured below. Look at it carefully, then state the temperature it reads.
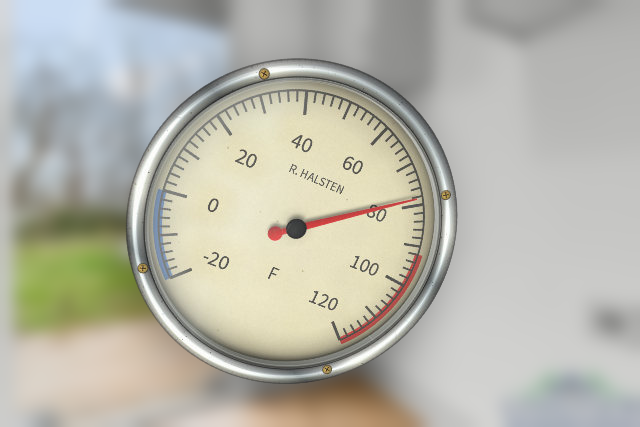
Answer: 78 °F
